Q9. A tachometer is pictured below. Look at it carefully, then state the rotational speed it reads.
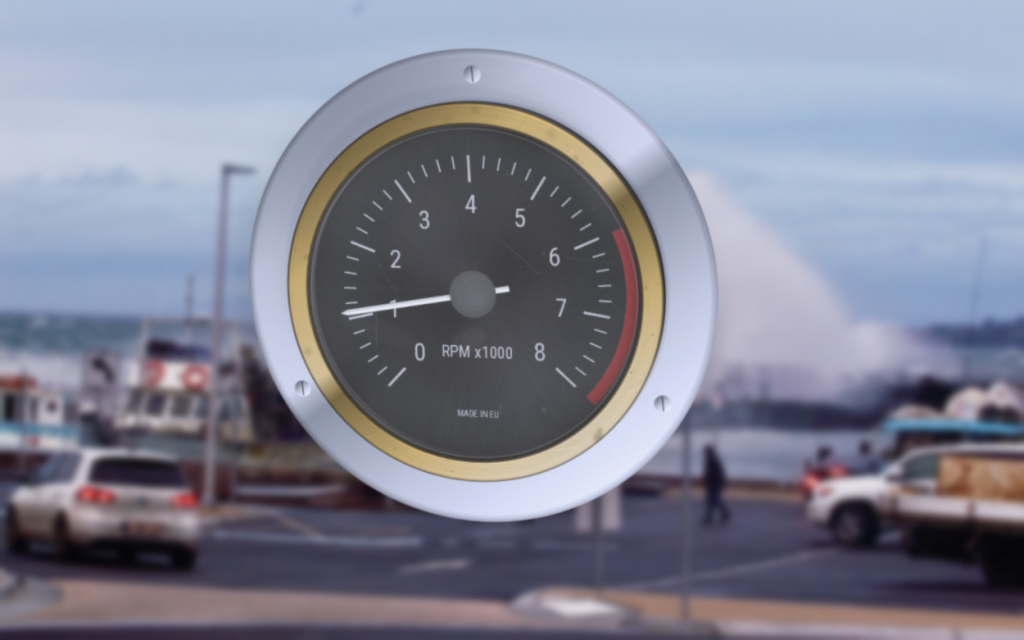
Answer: 1100 rpm
